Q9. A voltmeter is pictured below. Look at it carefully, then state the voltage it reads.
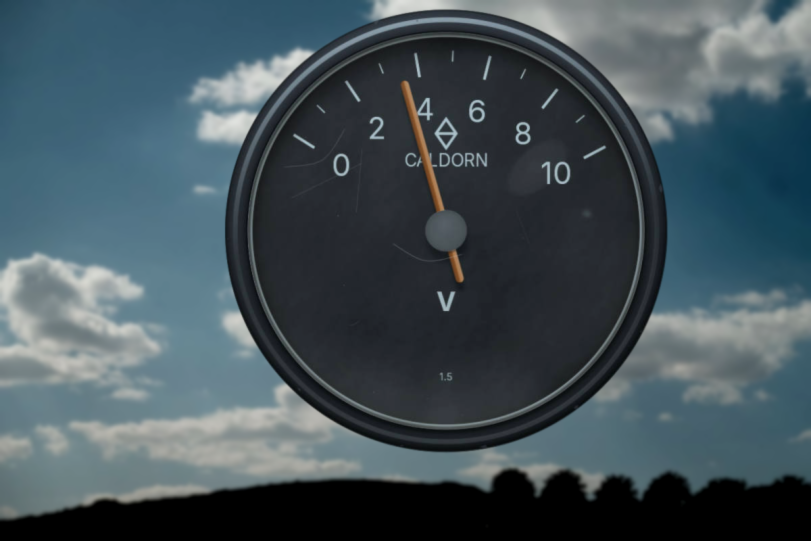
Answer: 3.5 V
